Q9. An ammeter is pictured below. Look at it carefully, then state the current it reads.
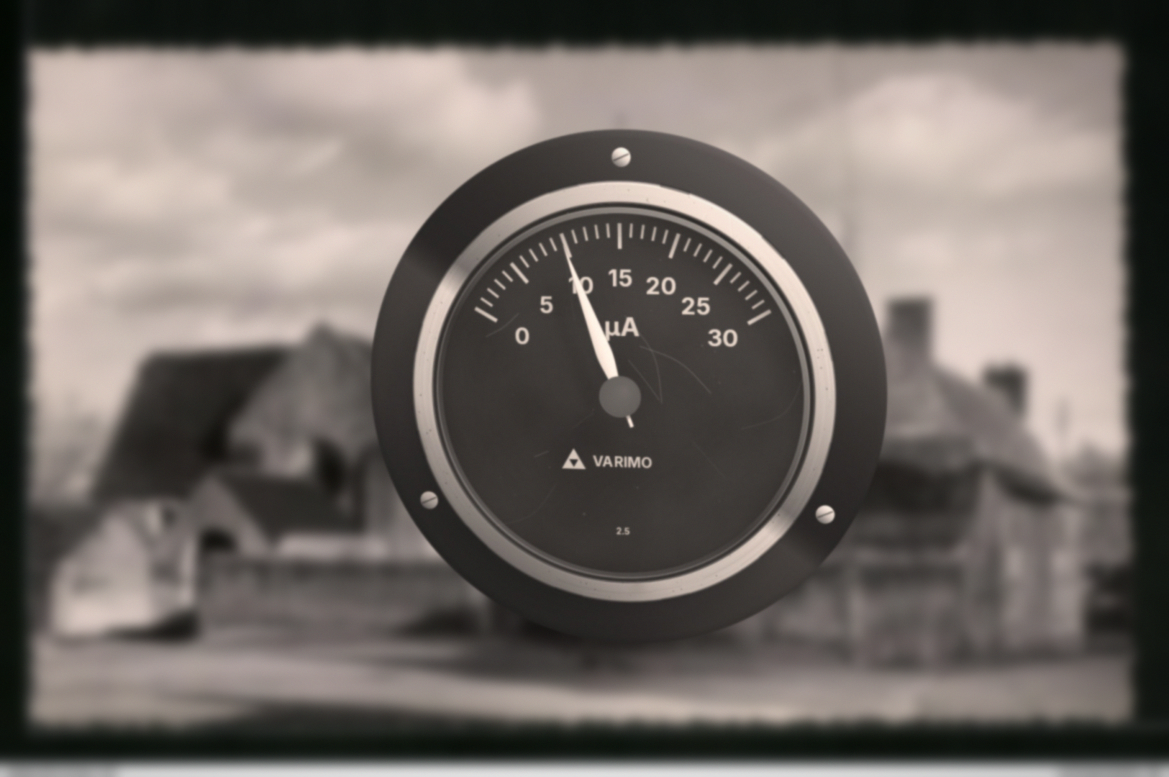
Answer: 10 µA
